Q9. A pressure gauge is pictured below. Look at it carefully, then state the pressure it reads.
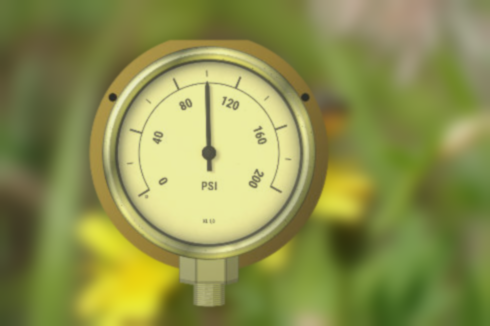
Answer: 100 psi
